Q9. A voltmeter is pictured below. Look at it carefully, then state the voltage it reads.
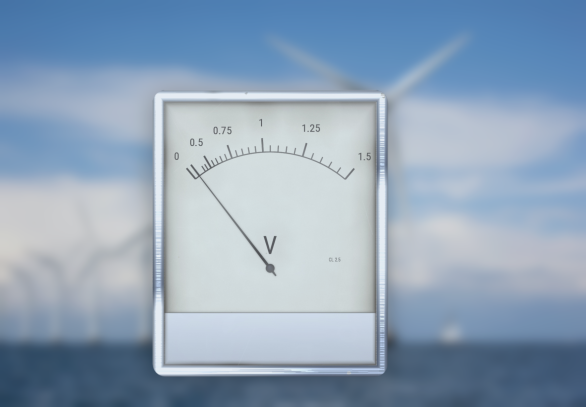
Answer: 0.25 V
